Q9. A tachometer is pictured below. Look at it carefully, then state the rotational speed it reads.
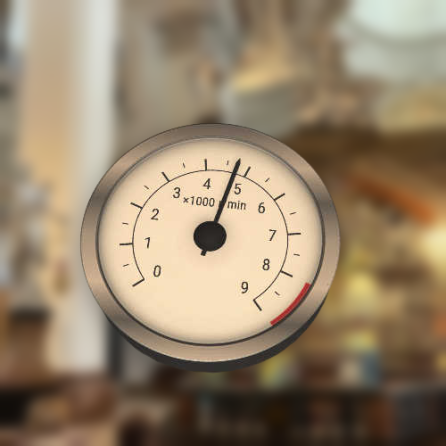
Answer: 4750 rpm
